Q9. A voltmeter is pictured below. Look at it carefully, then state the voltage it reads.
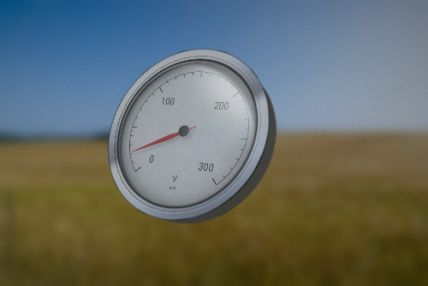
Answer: 20 V
